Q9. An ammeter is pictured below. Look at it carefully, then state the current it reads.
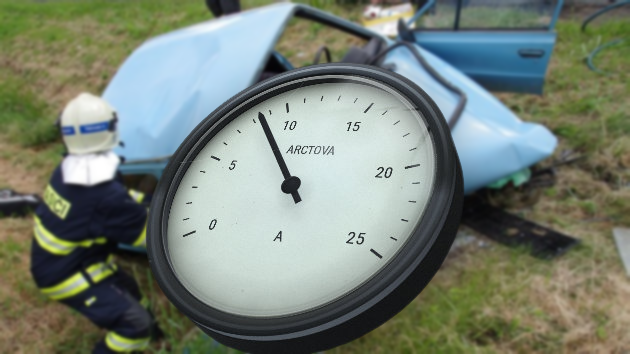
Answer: 8.5 A
